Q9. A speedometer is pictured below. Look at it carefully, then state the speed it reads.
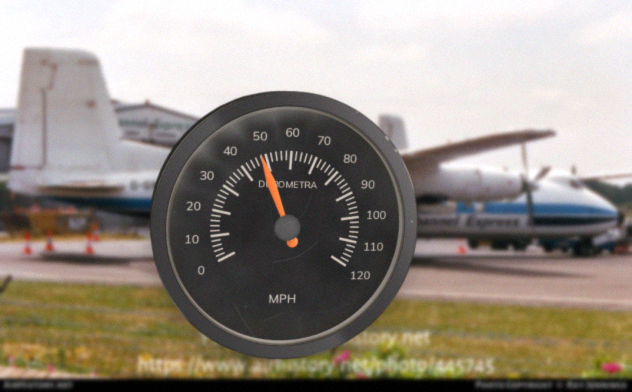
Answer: 48 mph
